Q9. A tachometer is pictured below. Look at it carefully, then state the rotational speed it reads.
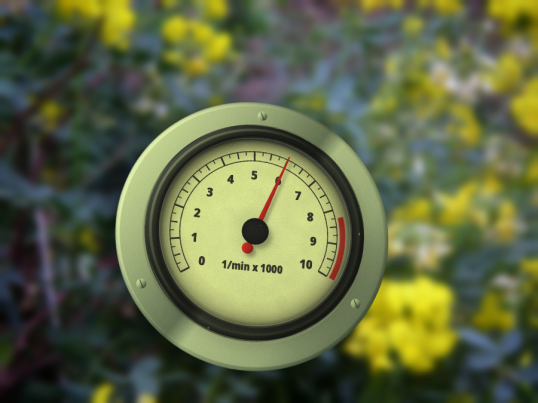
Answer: 6000 rpm
